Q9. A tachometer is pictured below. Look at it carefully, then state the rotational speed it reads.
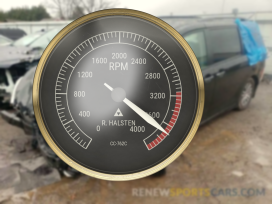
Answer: 3700 rpm
